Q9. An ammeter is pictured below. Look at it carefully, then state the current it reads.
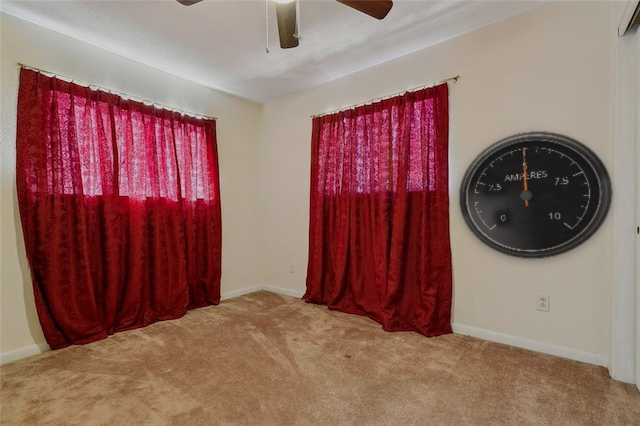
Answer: 5 A
